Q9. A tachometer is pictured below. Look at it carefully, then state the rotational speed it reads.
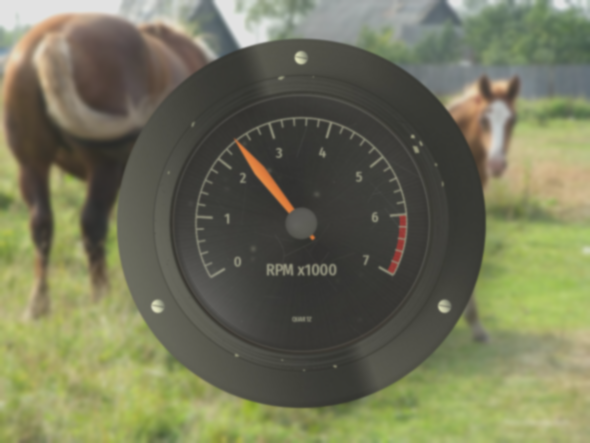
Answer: 2400 rpm
